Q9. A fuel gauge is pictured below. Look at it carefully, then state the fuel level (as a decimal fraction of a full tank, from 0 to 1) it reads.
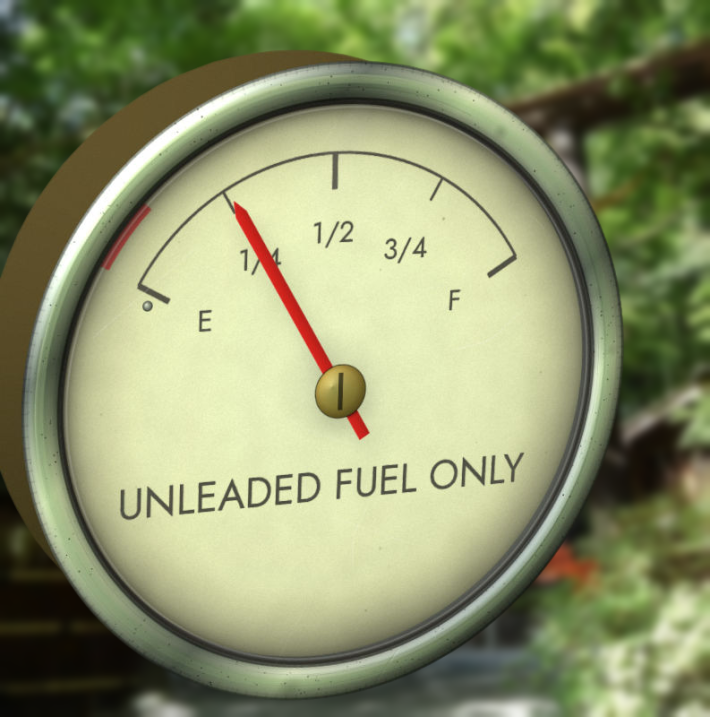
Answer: 0.25
